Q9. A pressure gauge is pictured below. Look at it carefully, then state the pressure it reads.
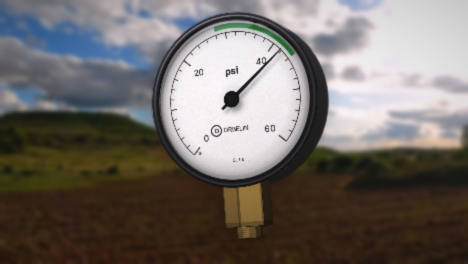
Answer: 42 psi
